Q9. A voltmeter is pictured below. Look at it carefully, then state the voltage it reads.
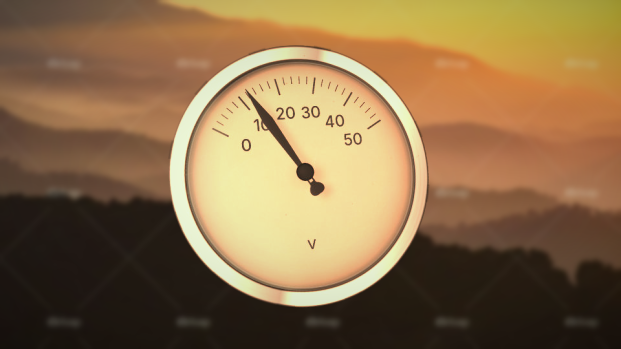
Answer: 12 V
